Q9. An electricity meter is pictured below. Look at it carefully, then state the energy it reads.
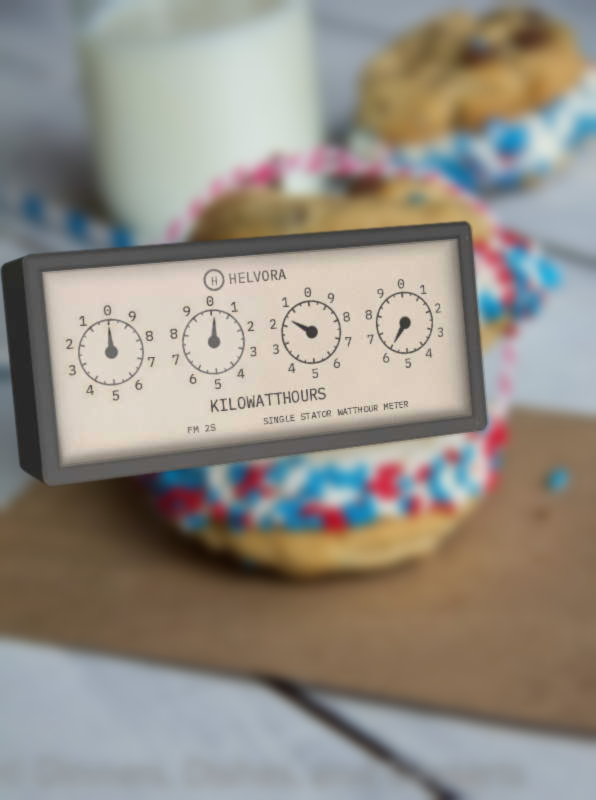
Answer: 16 kWh
